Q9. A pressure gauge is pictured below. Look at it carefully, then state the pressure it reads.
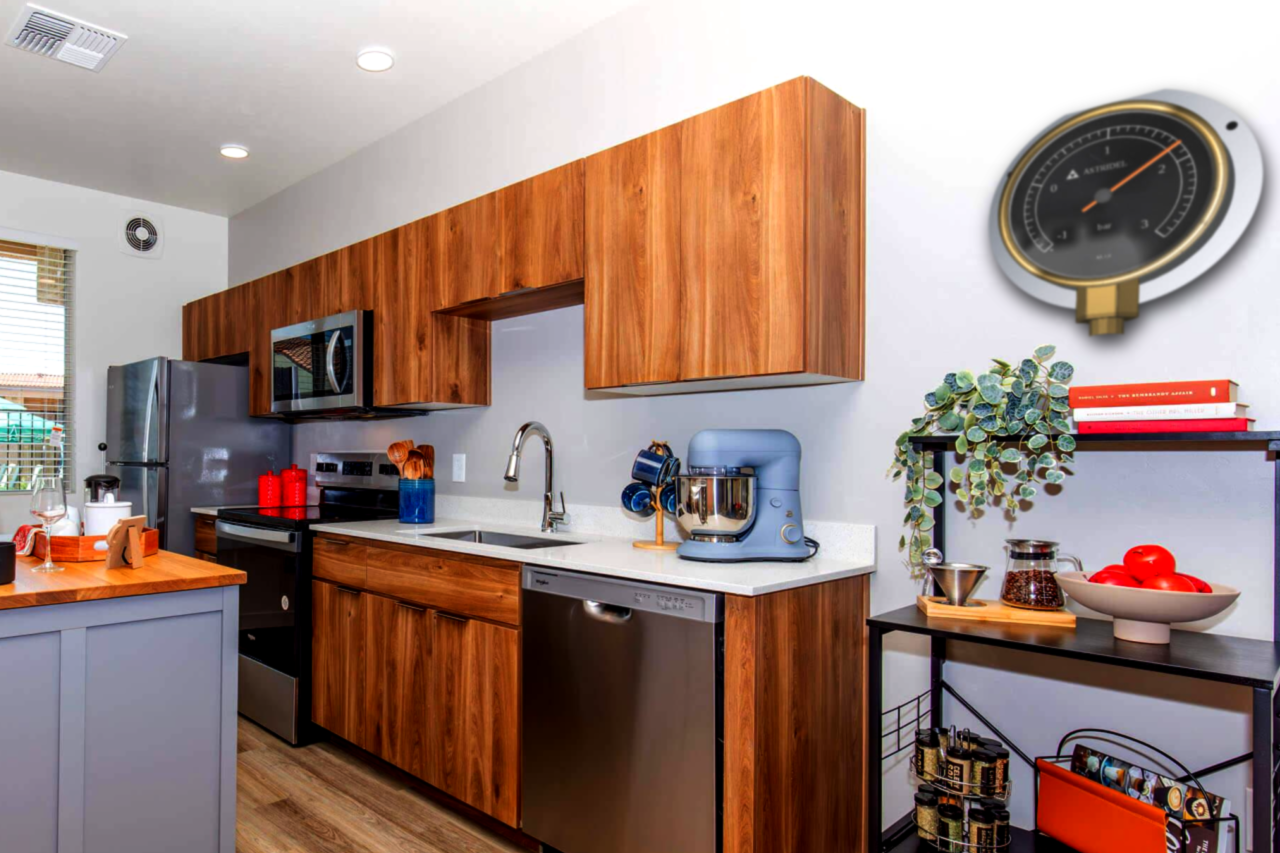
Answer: 1.8 bar
